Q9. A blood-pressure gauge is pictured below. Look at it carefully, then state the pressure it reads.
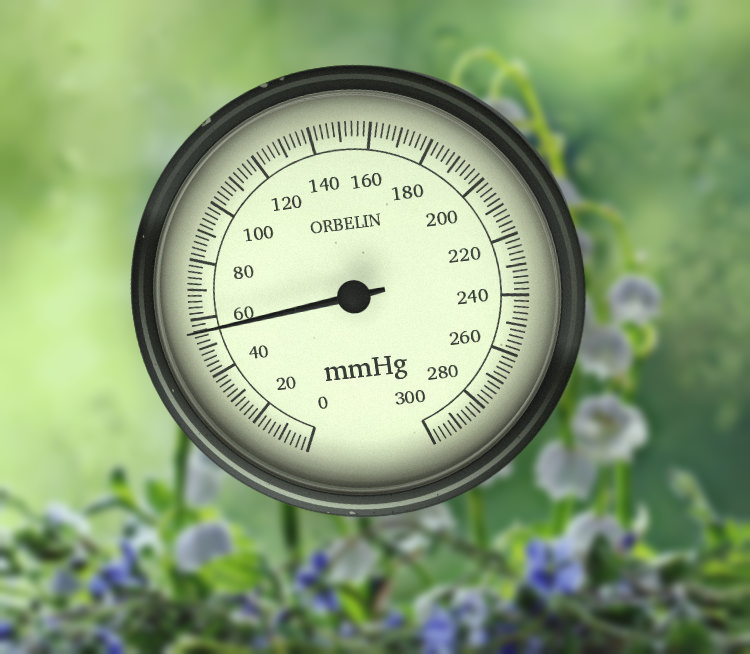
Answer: 56 mmHg
